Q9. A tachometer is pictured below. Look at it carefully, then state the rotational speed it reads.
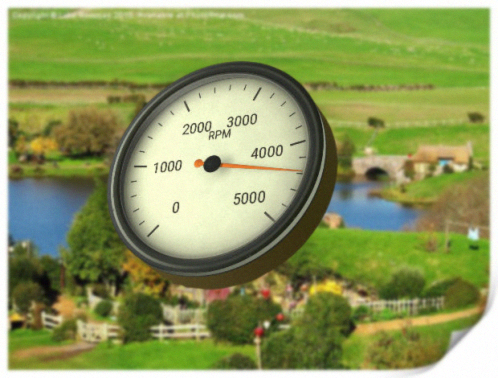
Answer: 4400 rpm
